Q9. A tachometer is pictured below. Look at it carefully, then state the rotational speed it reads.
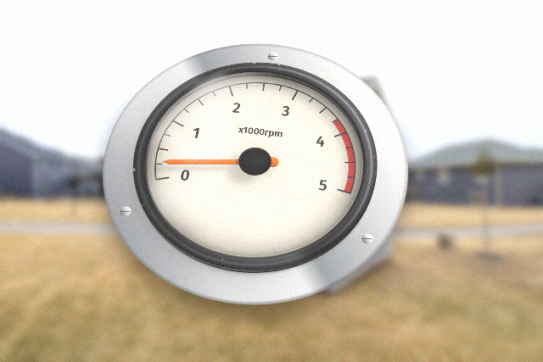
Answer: 250 rpm
